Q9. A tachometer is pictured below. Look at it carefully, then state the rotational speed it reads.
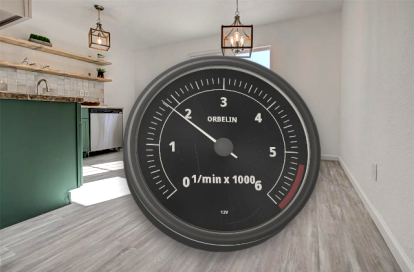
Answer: 1800 rpm
